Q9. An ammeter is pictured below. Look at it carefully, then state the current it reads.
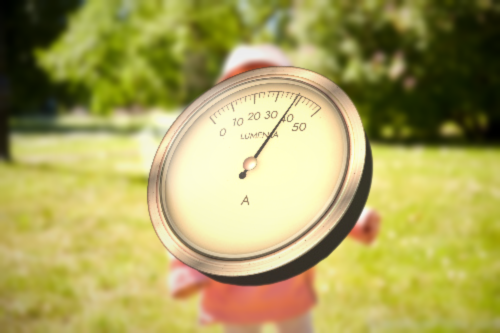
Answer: 40 A
